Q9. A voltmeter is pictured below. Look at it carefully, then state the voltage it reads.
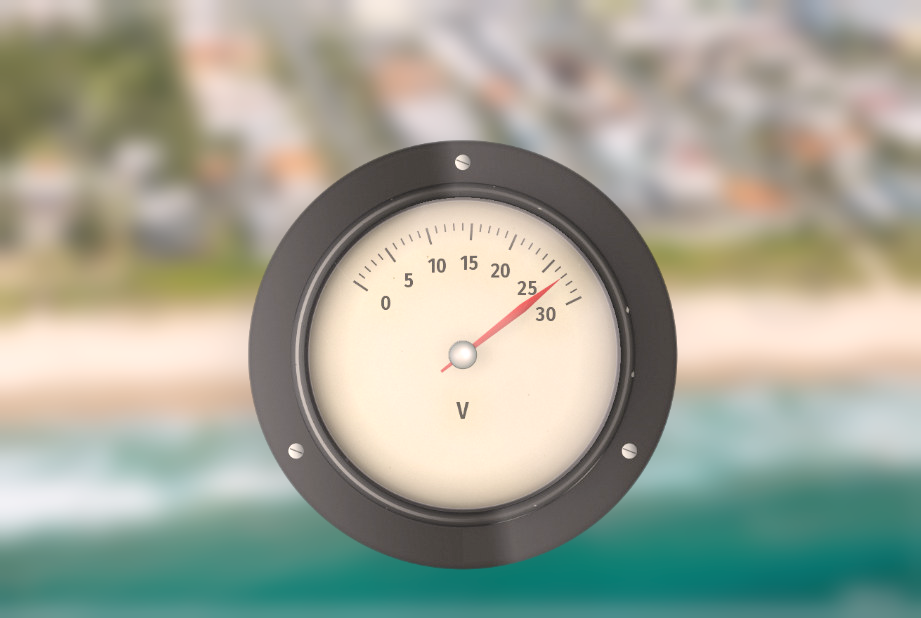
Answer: 27 V
